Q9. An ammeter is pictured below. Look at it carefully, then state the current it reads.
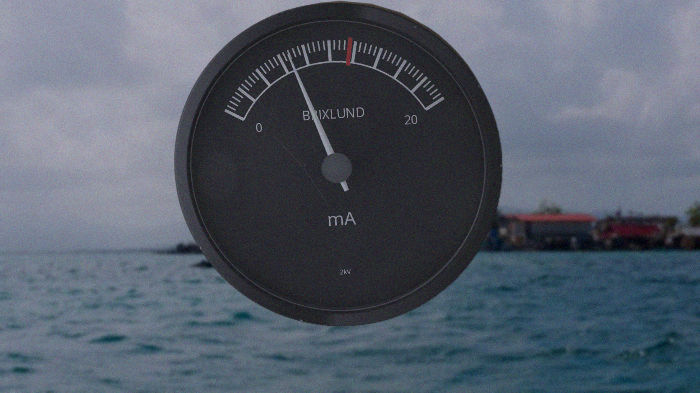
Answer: 6.8 mA
